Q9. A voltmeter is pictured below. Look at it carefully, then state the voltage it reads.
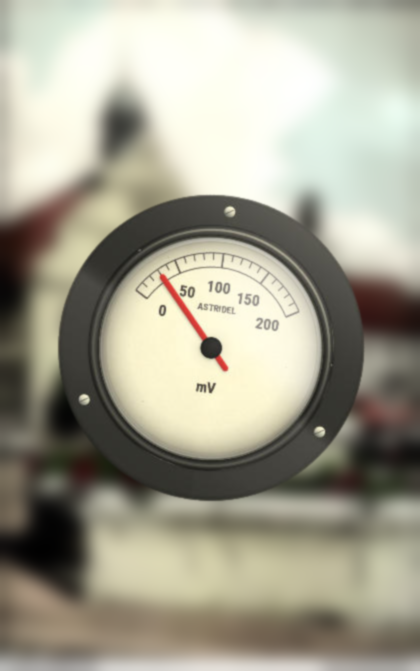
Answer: 30 mV
